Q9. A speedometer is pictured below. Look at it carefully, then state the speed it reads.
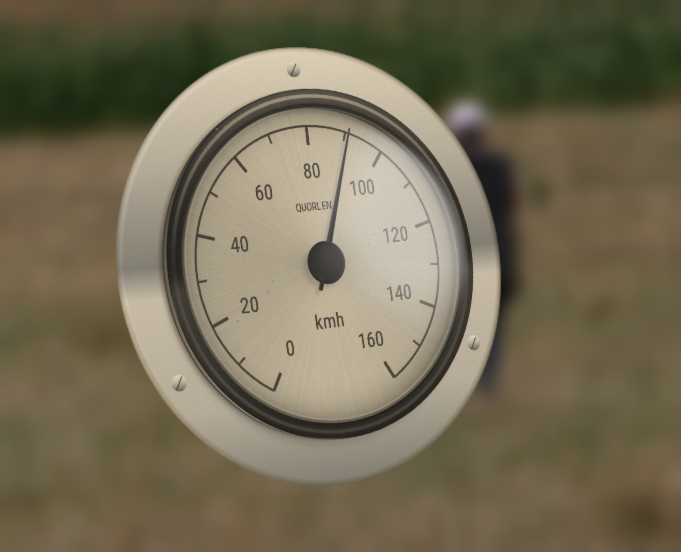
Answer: 90 km/h
